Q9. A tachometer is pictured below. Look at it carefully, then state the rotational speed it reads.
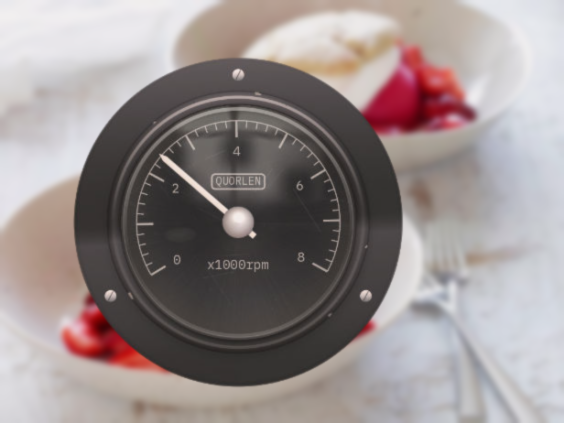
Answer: 2400 rpm
